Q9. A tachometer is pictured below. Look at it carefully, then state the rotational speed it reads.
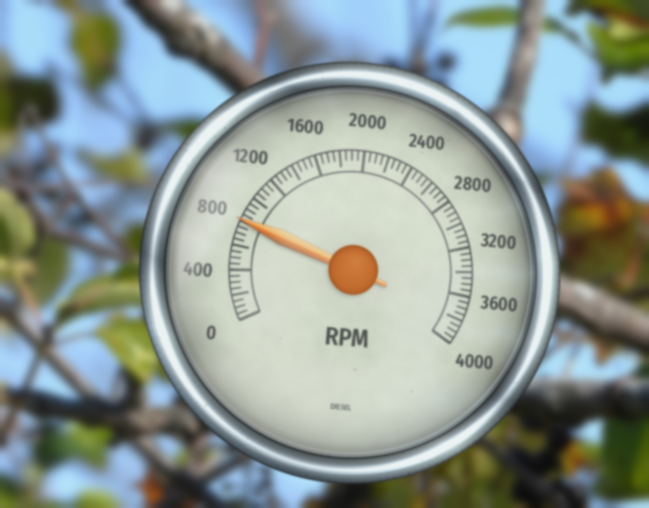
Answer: 800 rpm
